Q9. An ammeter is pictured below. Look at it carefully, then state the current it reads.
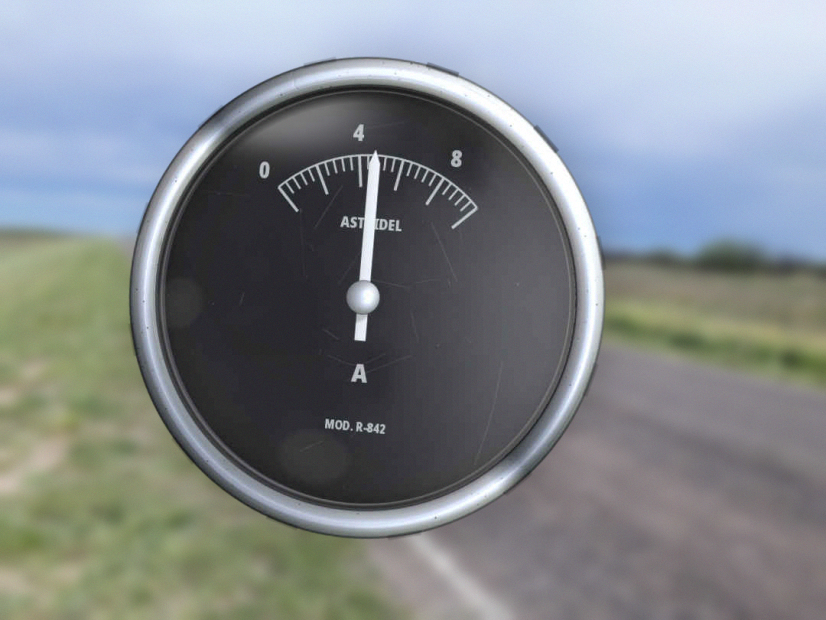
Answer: 4.8 A
